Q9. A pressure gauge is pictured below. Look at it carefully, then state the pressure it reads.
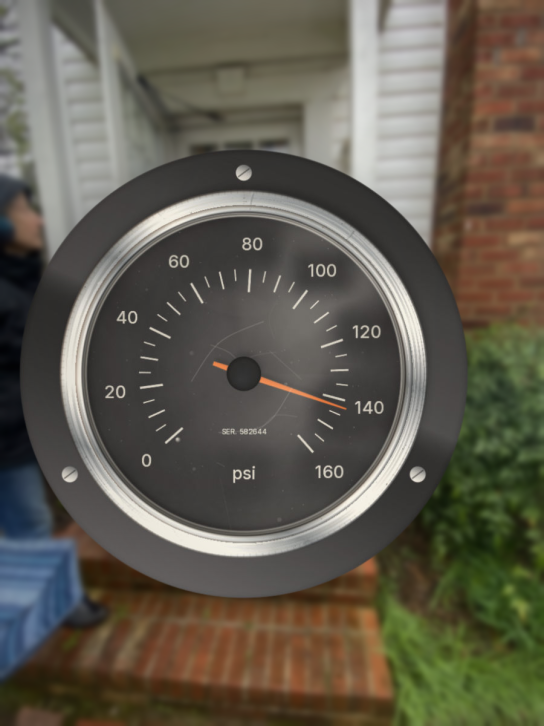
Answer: 142.5 psi
